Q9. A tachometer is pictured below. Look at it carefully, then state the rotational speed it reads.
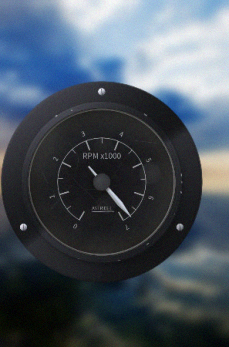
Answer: 6750 rpm
